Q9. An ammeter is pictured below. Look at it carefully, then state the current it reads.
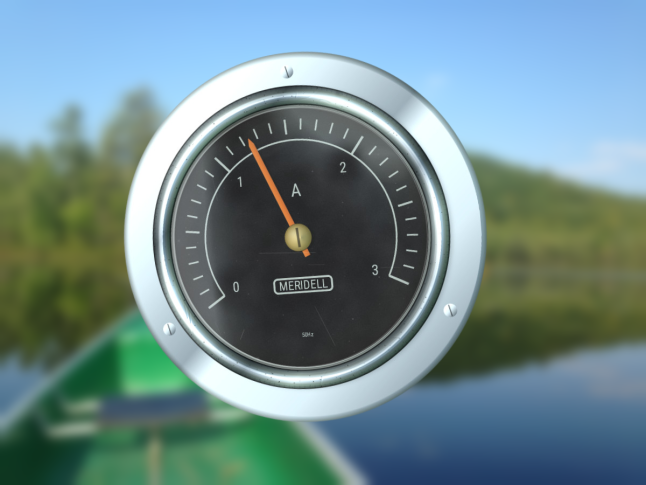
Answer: 1.25 A
